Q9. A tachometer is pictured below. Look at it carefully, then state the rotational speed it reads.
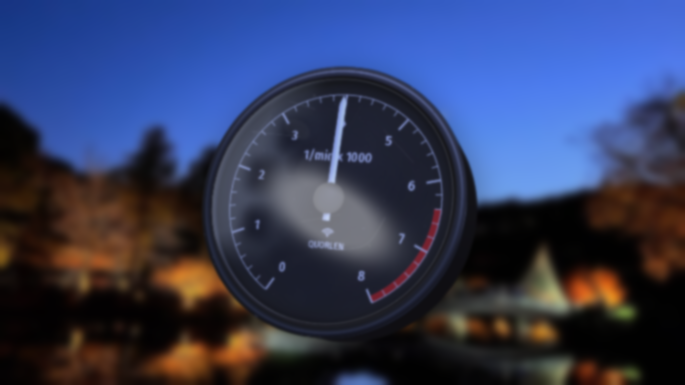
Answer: 4000 rpm
